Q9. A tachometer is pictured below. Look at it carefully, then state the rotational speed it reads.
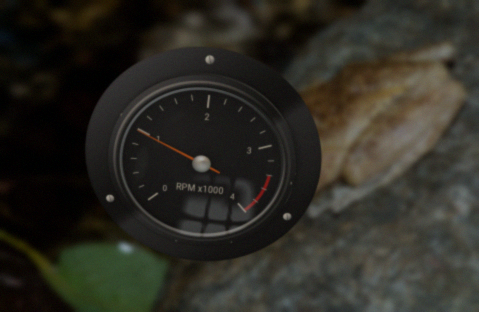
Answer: 1000 rpm
